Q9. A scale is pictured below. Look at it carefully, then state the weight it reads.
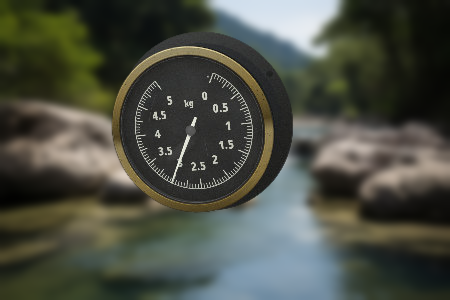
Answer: 3 kg
